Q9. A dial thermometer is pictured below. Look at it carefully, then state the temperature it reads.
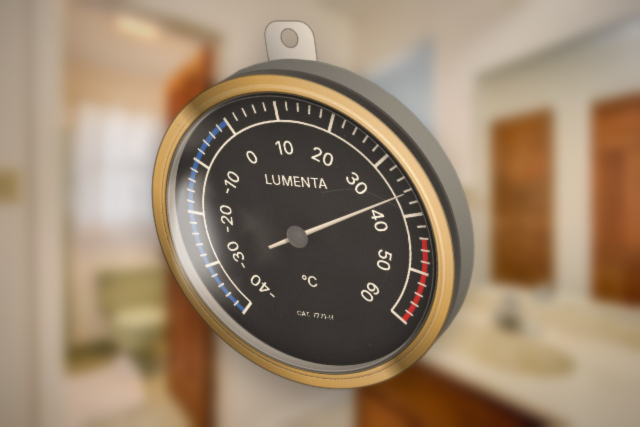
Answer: 36 °C
